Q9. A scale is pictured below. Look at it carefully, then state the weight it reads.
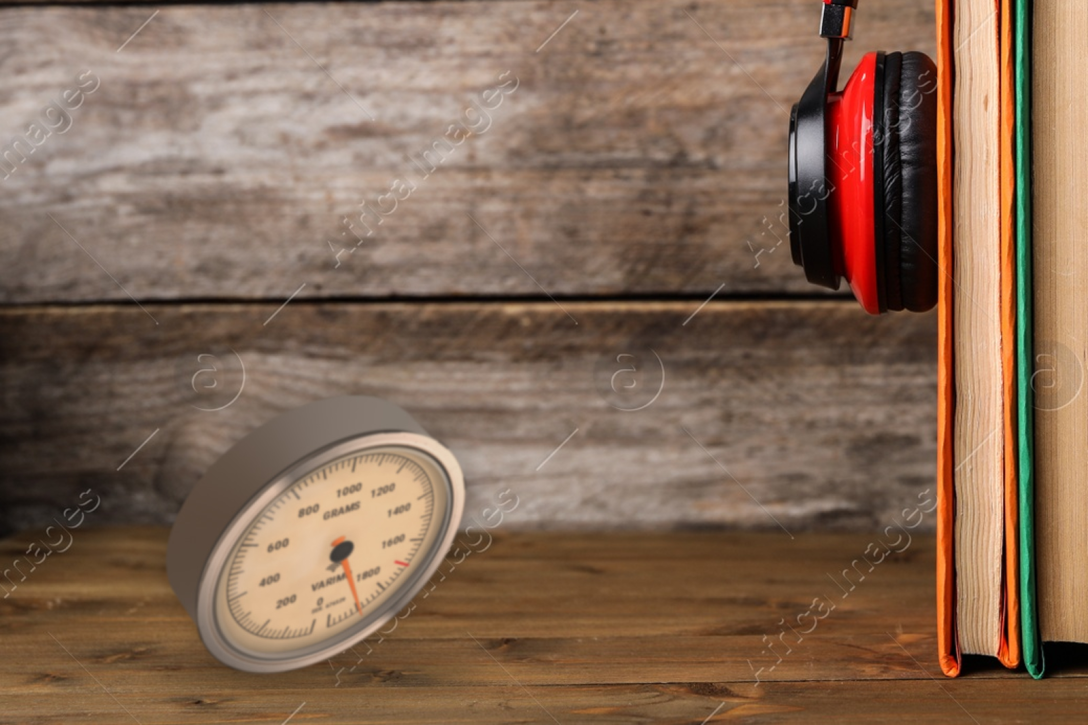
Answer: 1900 g
